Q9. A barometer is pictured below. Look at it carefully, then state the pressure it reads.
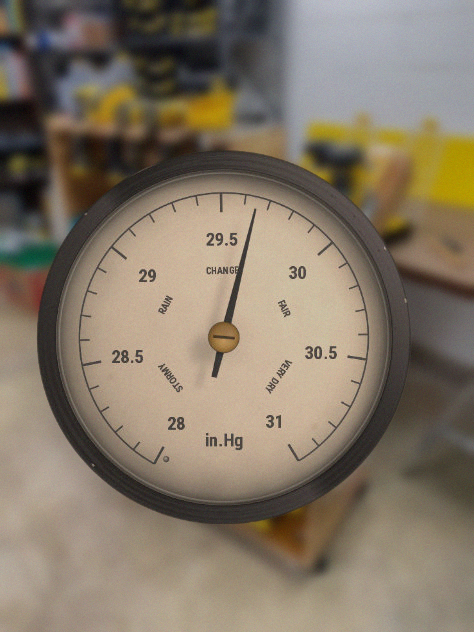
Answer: 29.65 inHg
